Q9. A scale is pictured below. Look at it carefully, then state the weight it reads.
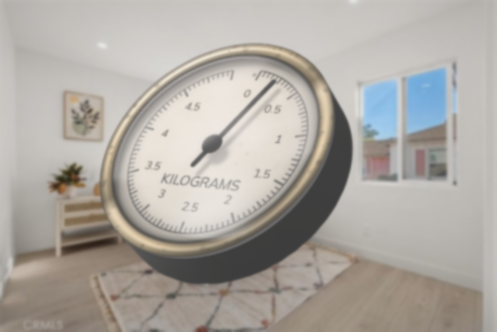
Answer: 0.25 kg
